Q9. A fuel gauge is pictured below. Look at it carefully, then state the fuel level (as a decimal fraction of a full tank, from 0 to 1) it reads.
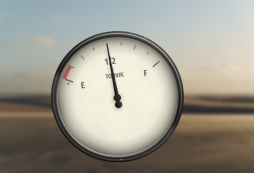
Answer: 0.5
